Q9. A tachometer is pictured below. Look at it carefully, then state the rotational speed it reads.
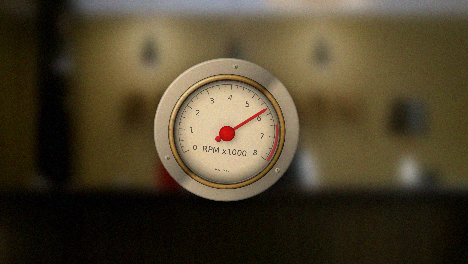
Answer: 5750 rpm
